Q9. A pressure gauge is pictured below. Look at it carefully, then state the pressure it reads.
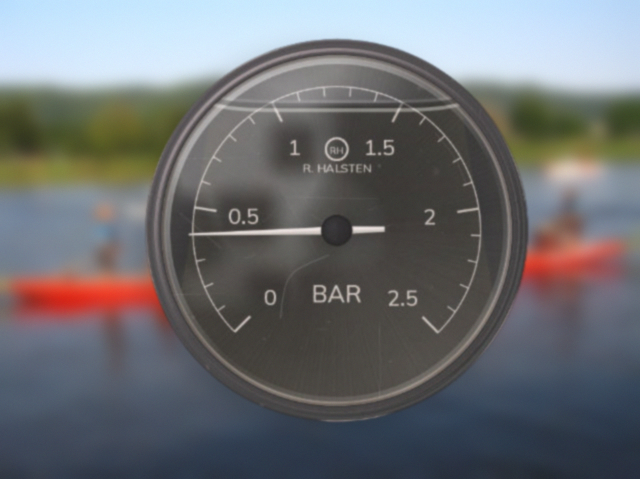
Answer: 0.4 bar
